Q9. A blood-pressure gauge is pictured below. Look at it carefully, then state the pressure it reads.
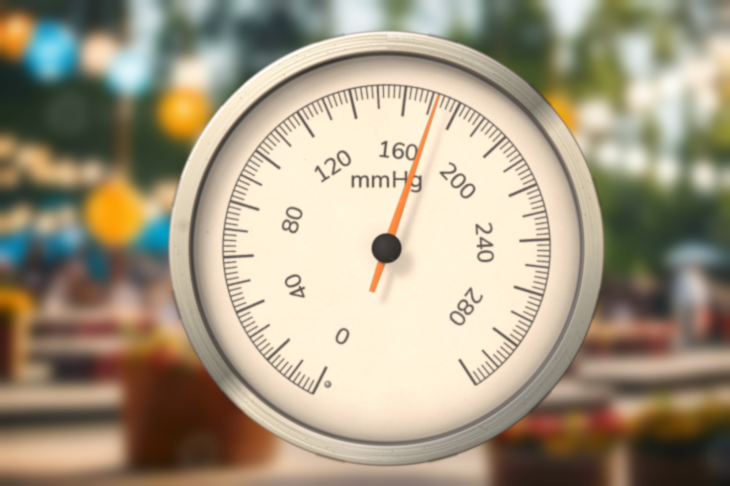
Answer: 172 mmHg
